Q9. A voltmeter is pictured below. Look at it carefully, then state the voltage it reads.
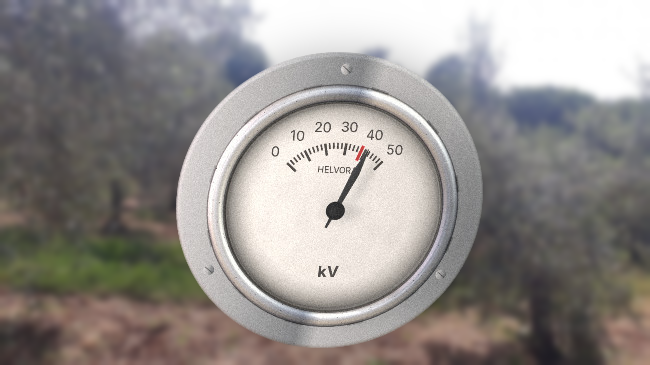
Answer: 40 kV
